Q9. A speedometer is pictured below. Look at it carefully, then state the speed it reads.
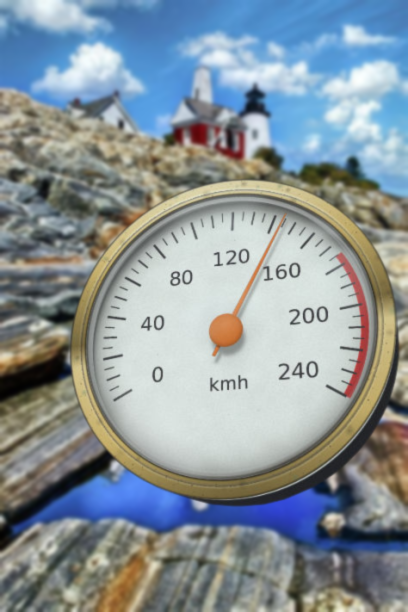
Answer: 145 km/h
